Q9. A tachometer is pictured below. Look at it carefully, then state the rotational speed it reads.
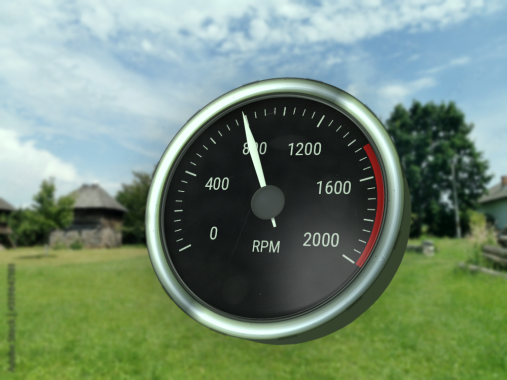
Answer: 800 rpm
